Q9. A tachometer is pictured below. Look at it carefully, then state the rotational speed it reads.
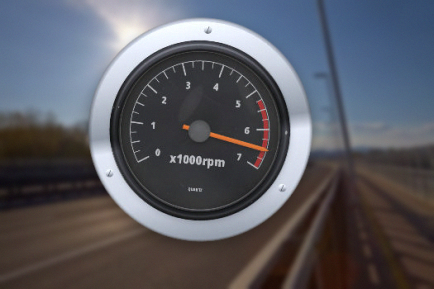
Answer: 6500 rpm
